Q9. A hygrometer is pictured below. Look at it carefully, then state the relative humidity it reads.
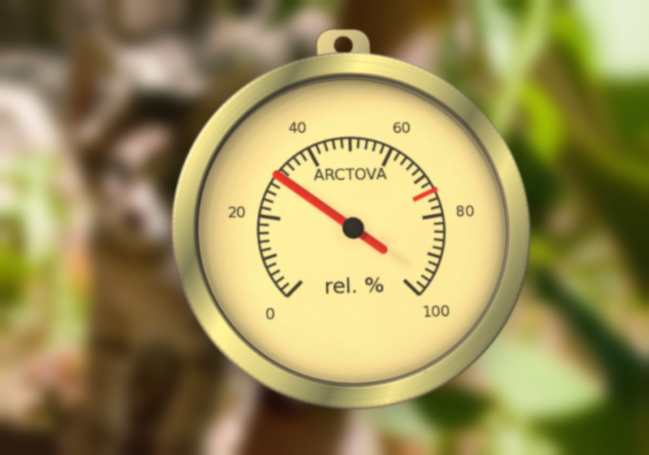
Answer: 30 %
